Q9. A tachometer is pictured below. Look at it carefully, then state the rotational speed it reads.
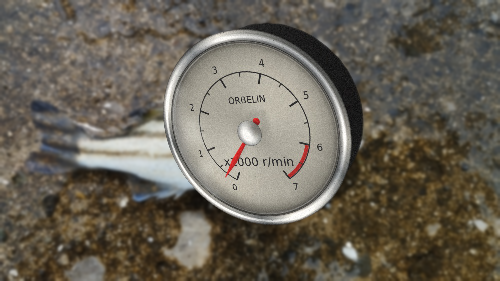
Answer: 250 rpm
